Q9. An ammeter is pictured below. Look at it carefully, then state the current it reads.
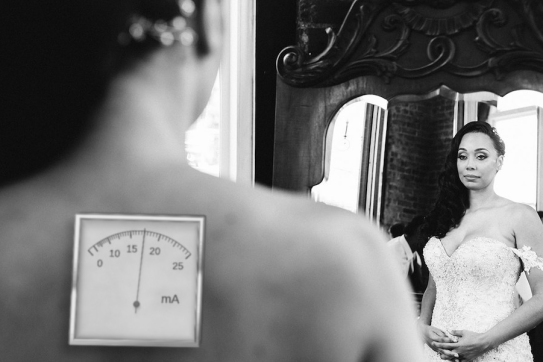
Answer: 17.5 mA
